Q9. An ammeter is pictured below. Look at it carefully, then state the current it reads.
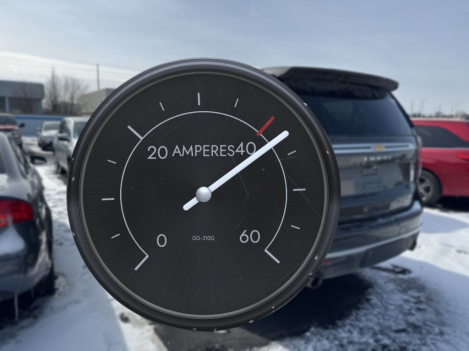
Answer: 42.5 A
